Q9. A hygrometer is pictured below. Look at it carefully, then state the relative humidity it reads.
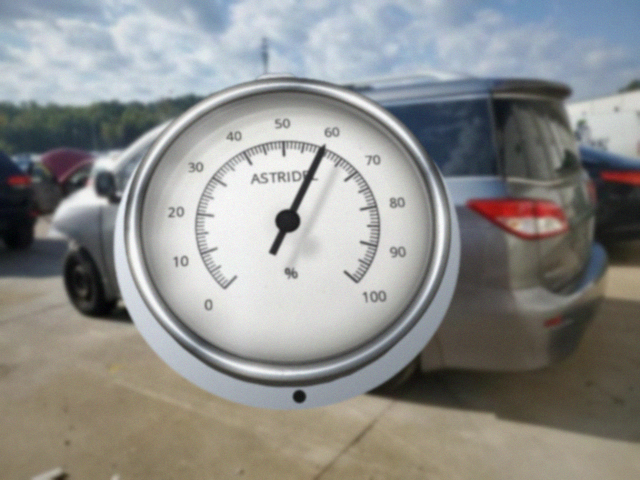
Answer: 60 %
